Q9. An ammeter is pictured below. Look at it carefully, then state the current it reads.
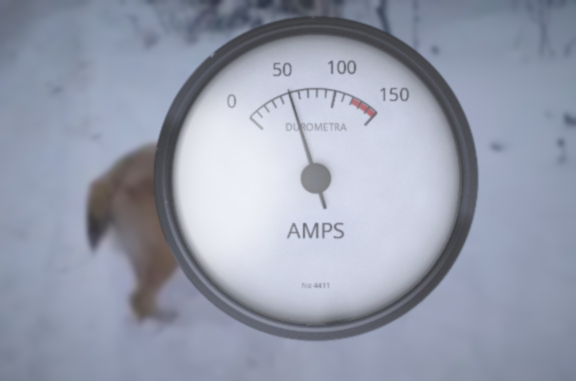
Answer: 50 A
